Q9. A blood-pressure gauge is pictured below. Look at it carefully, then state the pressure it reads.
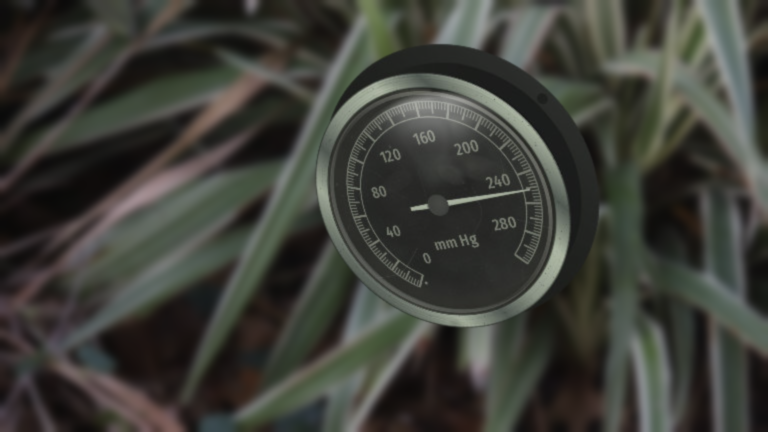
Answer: 250 mmHg
